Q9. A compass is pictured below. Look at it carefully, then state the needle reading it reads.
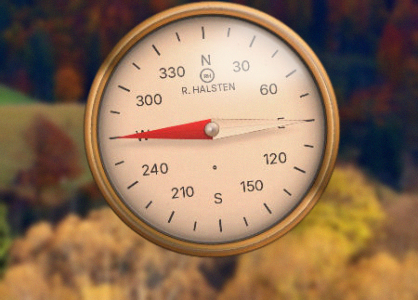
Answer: 270 °
